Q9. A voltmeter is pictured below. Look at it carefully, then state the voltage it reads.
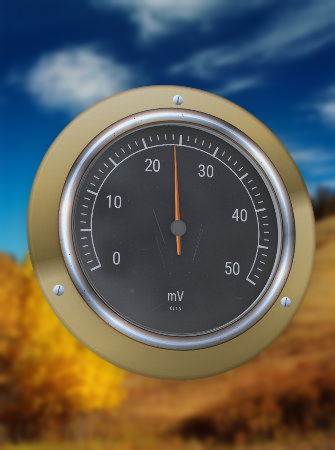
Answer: 24 mV
